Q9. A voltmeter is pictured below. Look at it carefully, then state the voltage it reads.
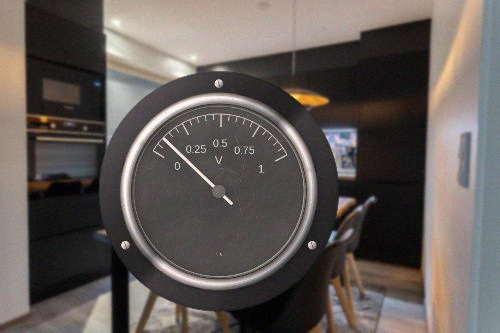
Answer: 0.1 V
